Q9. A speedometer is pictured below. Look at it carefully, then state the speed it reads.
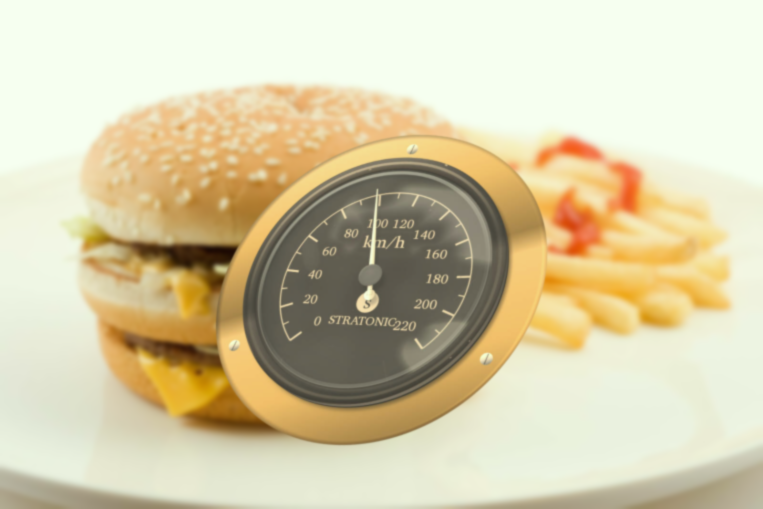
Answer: 100 km/h
